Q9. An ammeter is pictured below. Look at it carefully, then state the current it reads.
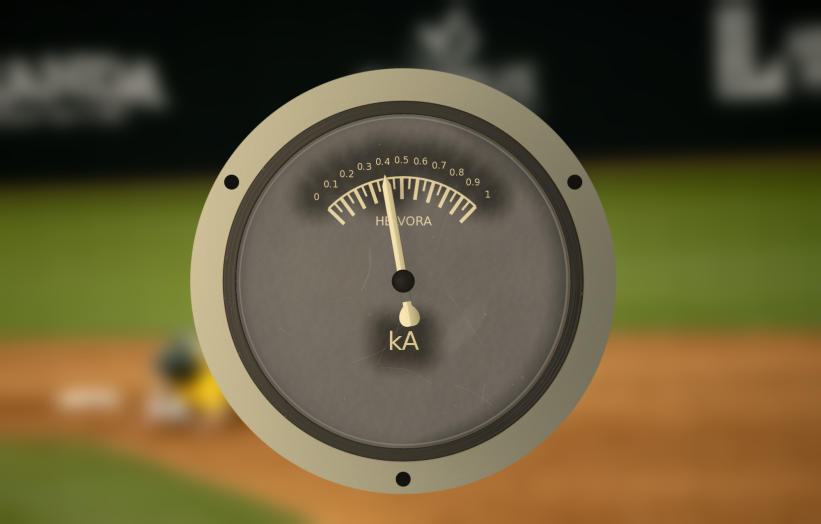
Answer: 0.4 kA
